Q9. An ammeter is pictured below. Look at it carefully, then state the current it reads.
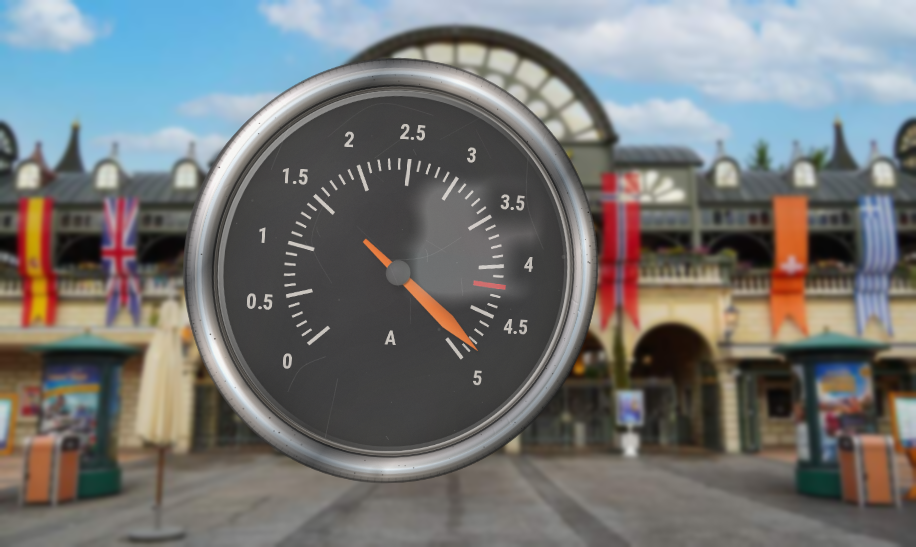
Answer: 4.85 A
